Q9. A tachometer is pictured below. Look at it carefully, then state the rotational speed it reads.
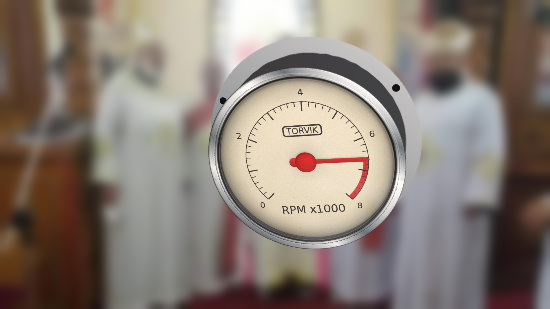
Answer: 6600 rpm
